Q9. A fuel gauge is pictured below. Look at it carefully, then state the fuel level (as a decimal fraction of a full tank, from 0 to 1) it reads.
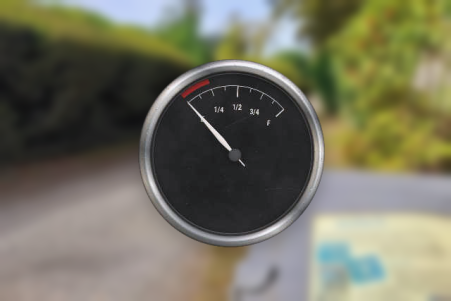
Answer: 0
